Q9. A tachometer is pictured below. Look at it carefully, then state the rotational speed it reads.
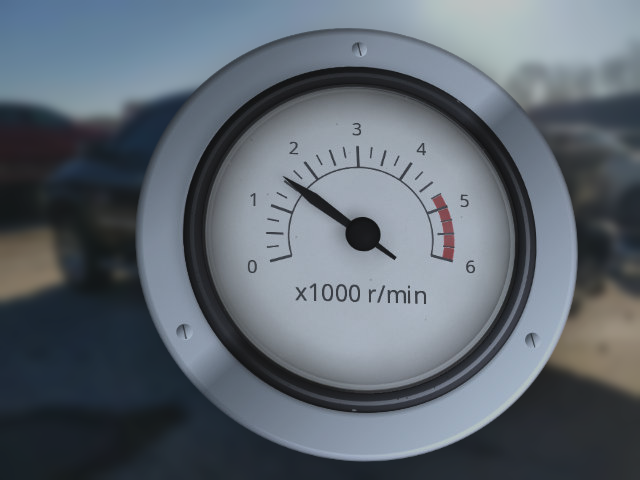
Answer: 1500 rpm
